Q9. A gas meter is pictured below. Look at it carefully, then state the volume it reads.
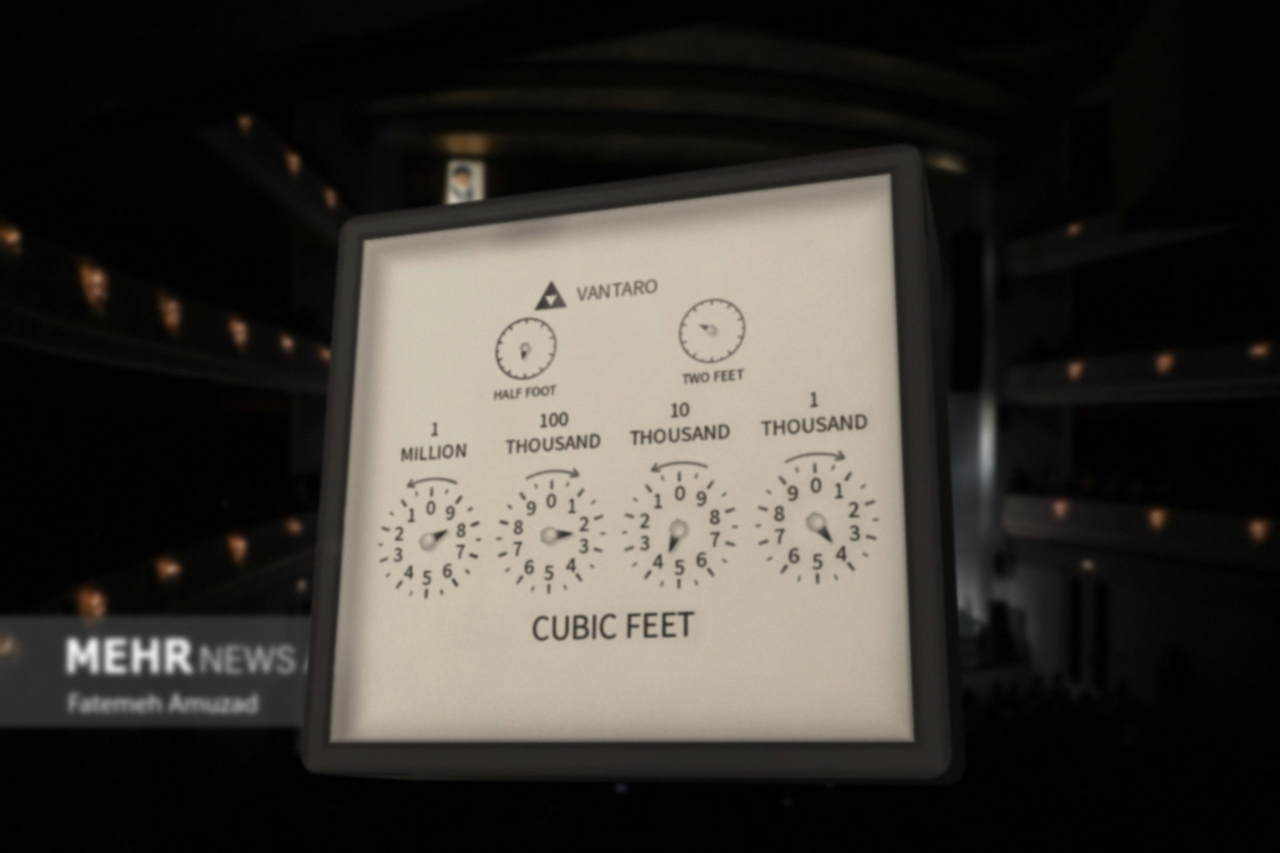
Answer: 824400 ft³
